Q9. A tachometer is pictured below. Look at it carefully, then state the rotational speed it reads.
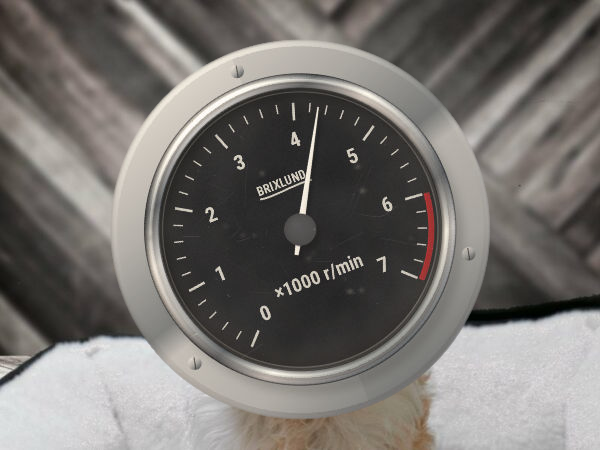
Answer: 4300 rpm
